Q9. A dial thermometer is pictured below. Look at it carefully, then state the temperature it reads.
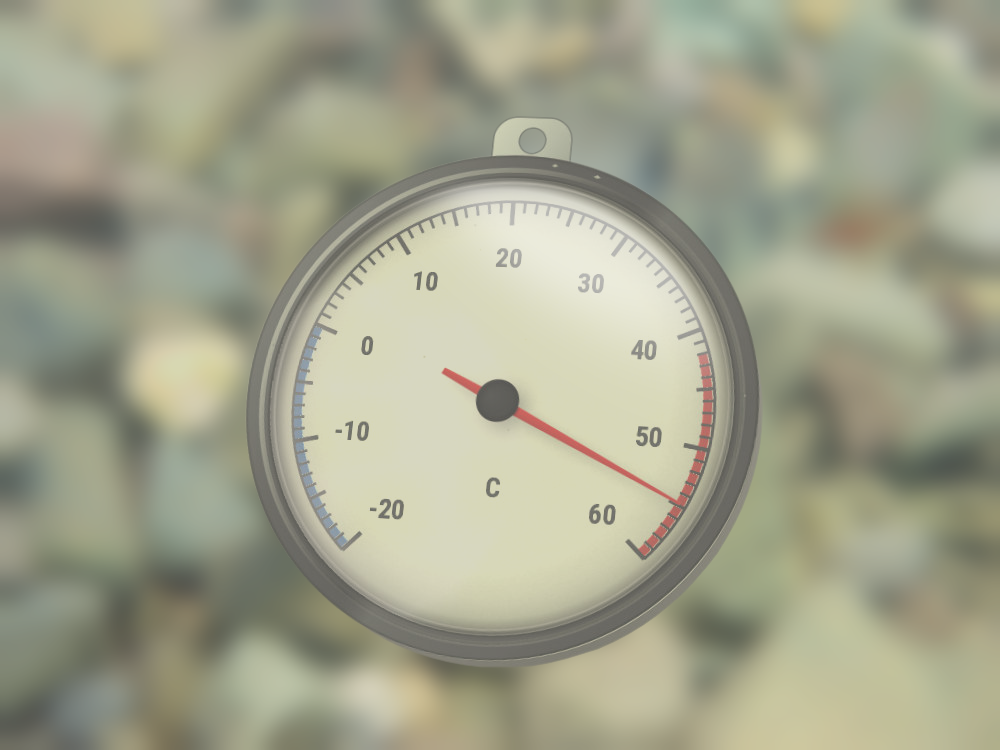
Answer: 55 °C
